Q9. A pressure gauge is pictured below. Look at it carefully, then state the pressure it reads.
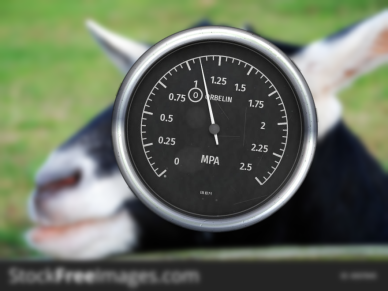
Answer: 1.1 MPa
